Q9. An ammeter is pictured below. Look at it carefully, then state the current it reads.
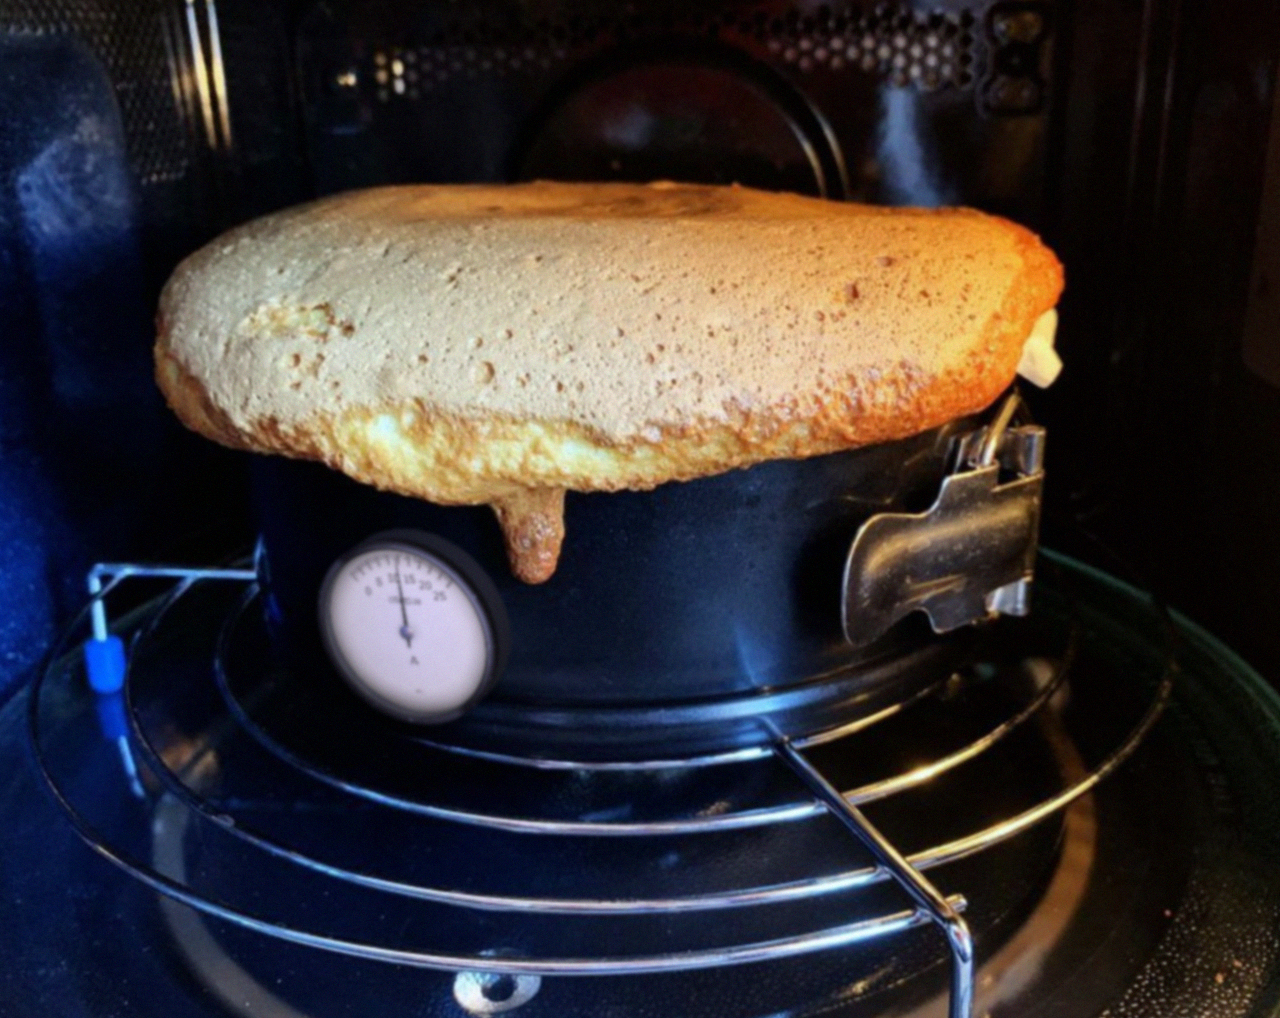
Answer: 12.5 A
